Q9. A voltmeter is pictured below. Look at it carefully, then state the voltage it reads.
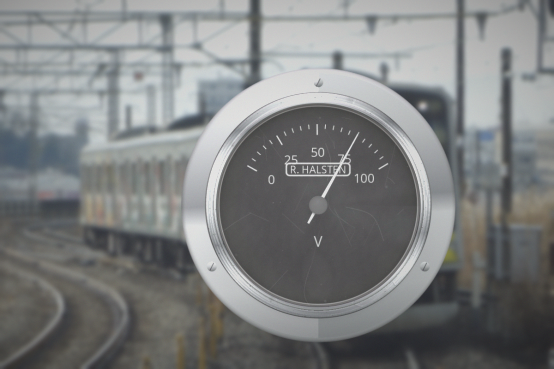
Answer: 75 V
